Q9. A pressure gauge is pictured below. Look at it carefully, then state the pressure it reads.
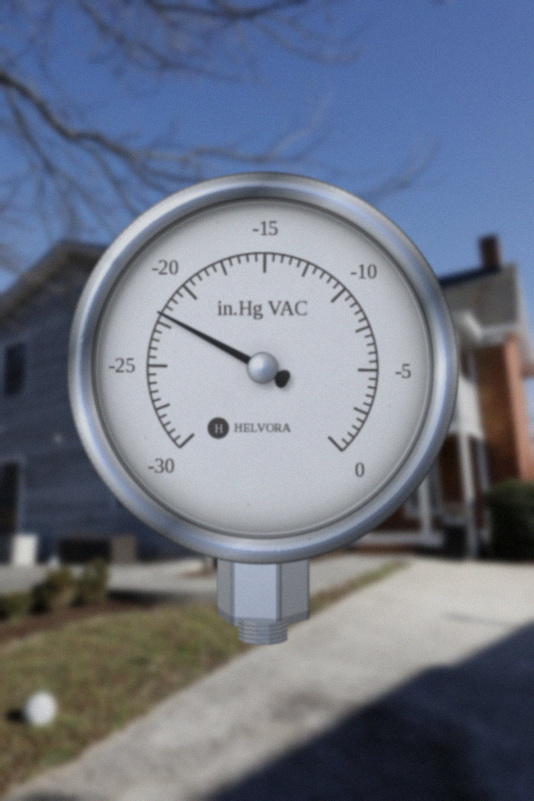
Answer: -22 inHg
